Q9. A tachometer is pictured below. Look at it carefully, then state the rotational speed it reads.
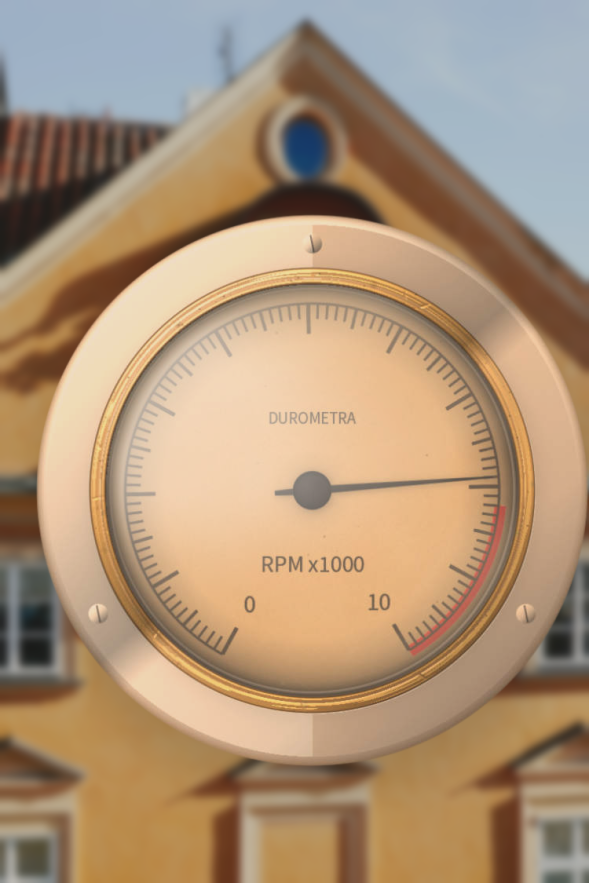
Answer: 7900 rpm
